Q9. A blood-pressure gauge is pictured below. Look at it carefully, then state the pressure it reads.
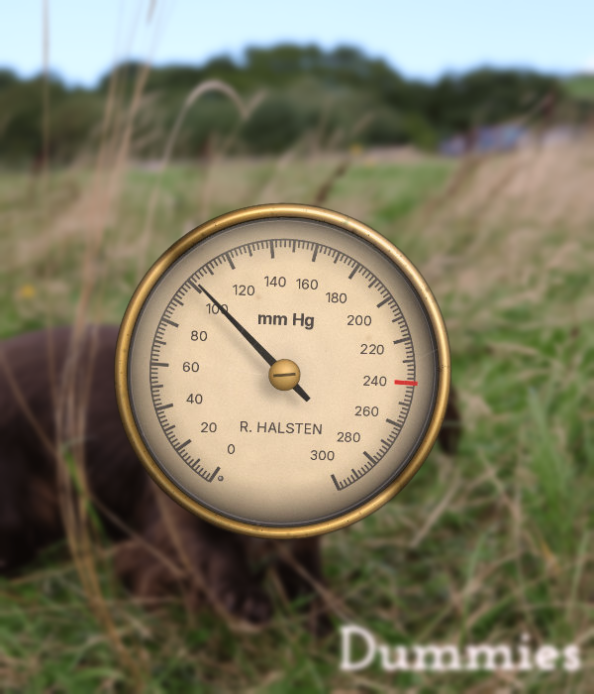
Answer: 102 mmHg
